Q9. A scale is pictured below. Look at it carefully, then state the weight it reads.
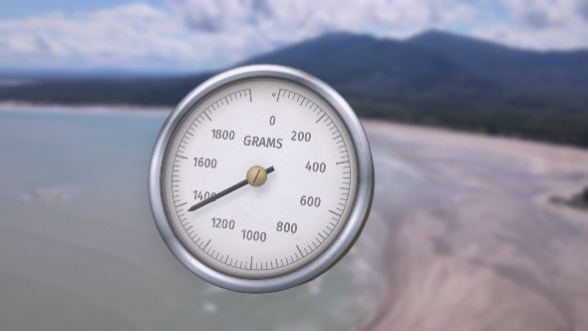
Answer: 1360 g
